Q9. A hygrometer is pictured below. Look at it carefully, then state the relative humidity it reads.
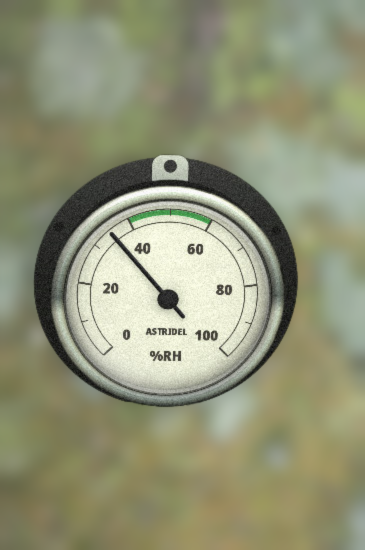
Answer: 35 %
